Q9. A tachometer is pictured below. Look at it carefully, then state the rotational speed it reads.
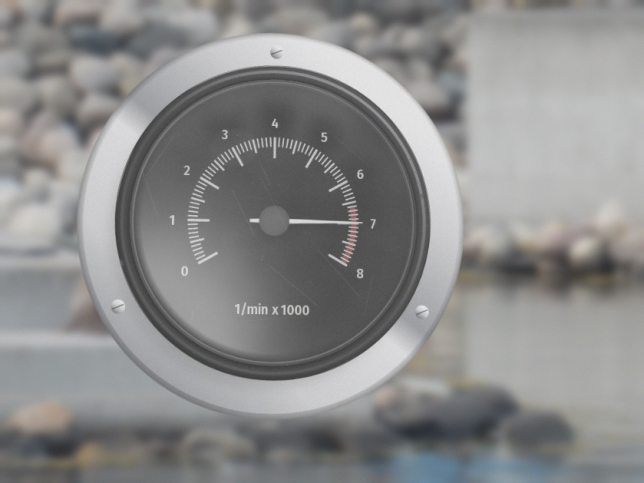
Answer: 7000 rpm
